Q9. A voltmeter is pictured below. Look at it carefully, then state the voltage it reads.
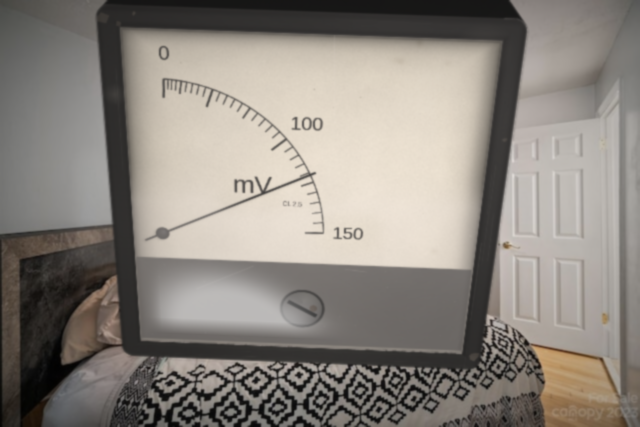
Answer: 120 mV
